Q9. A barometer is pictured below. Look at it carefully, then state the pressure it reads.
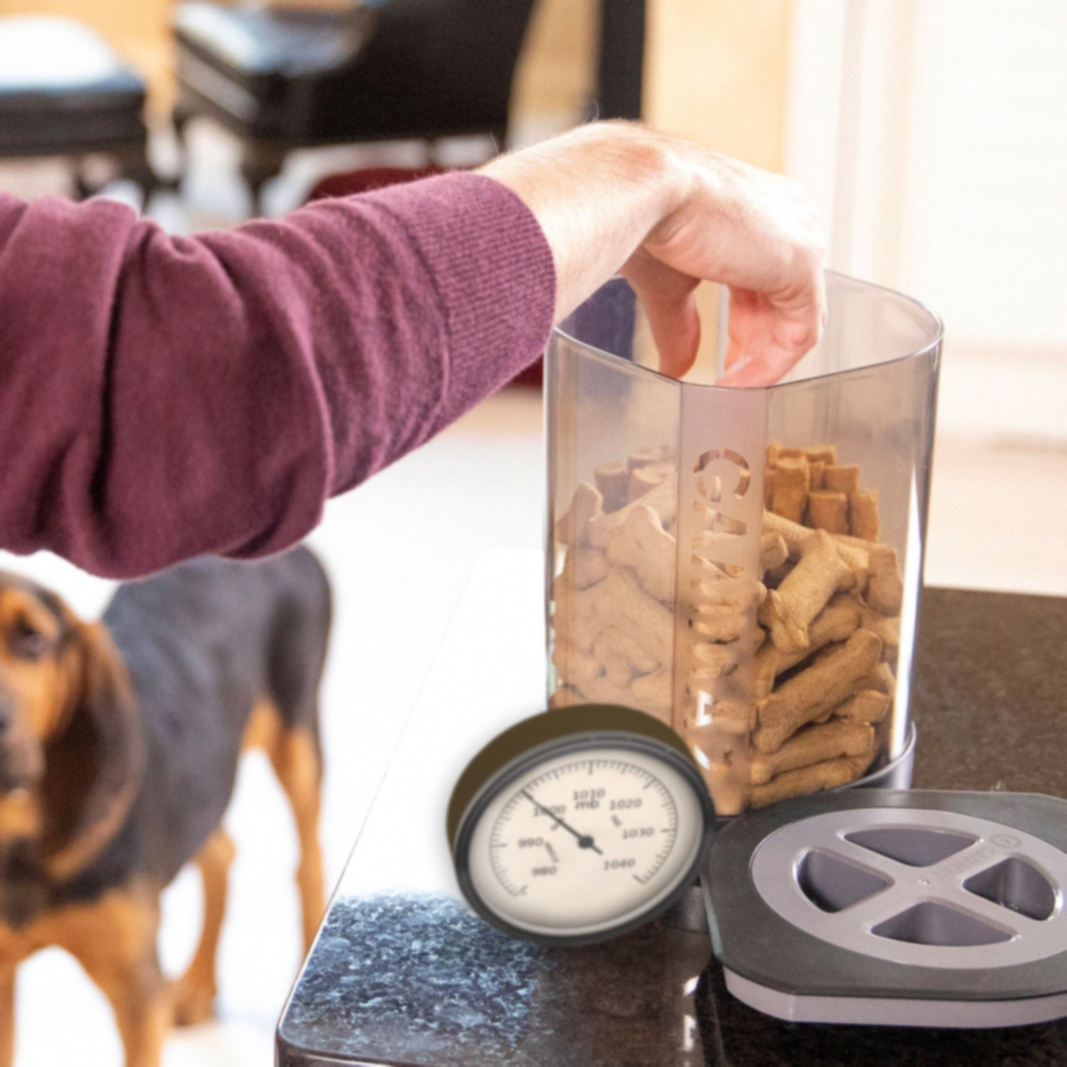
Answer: 1000 mbar
